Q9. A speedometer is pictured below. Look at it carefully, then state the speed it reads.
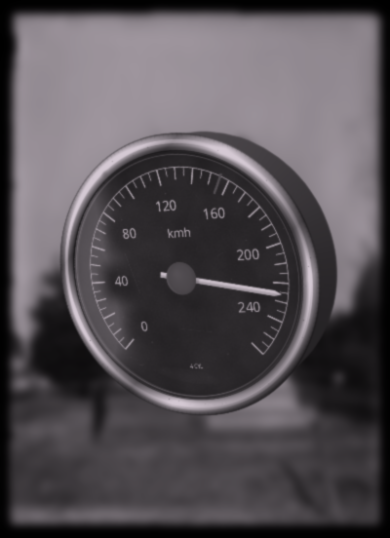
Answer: 225 km/h
